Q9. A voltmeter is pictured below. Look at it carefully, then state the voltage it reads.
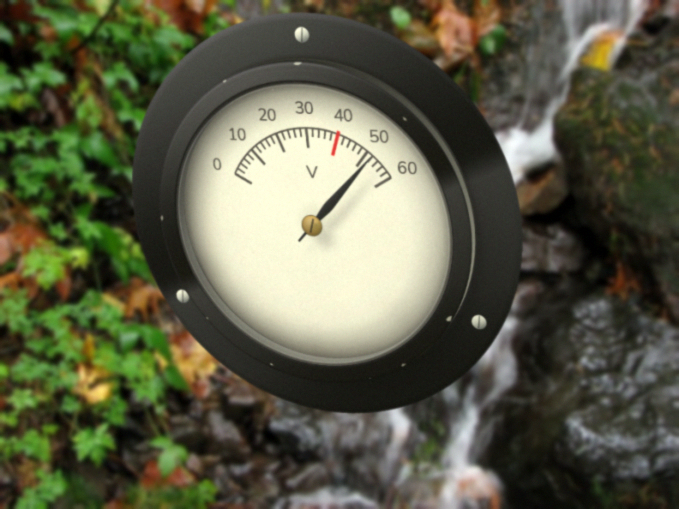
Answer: 52 V
